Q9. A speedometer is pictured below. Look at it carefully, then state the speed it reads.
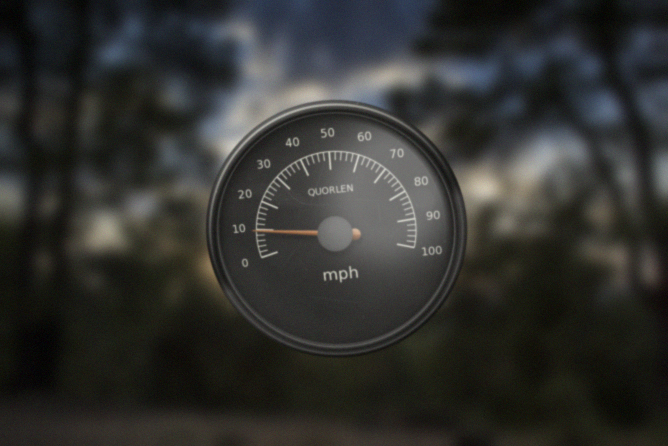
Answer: 10 mph
